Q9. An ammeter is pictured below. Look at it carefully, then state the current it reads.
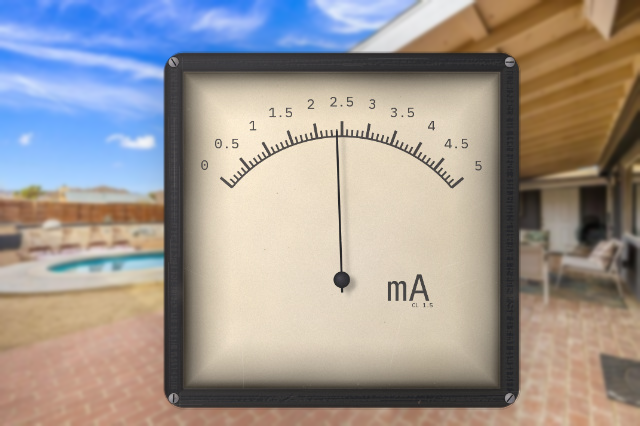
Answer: 2.4 mA
